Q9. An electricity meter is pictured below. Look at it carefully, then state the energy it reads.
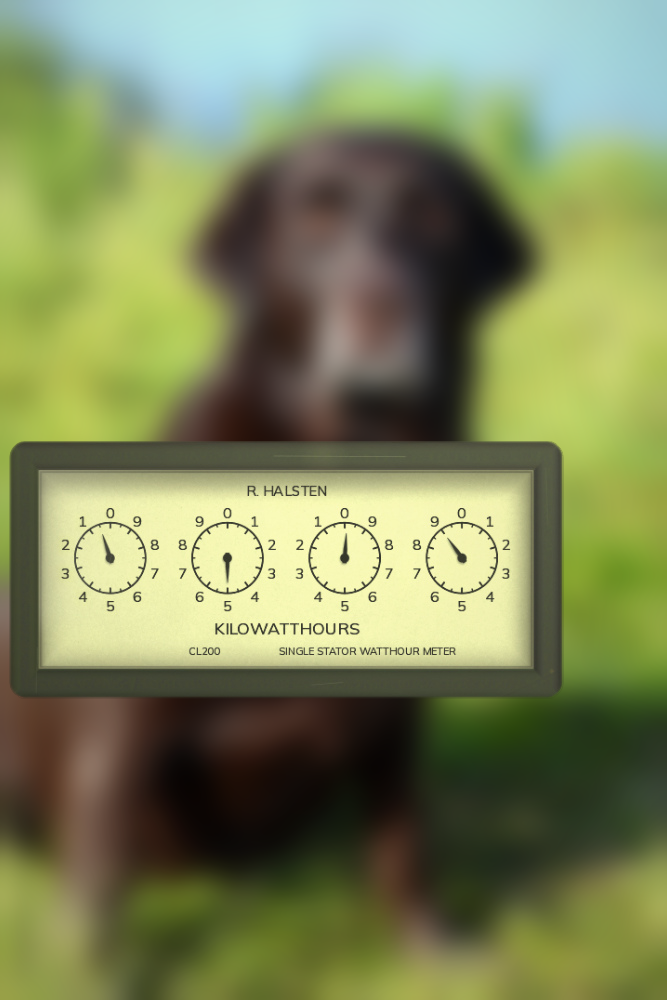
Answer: 499 kWh
